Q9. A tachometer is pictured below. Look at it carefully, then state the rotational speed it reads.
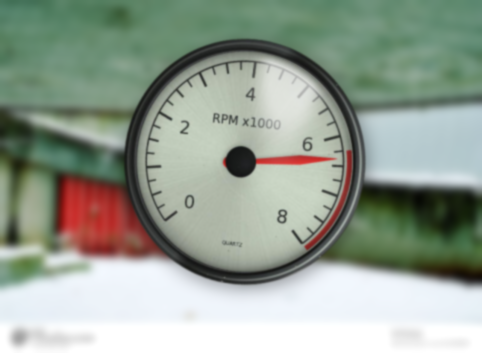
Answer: 6375 rpm
